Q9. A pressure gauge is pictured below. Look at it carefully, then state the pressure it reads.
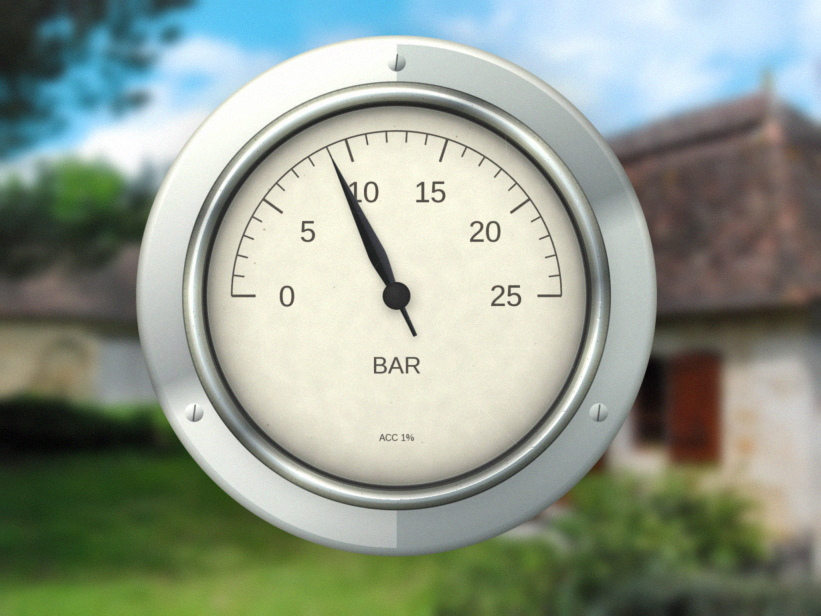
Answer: 9 bar
